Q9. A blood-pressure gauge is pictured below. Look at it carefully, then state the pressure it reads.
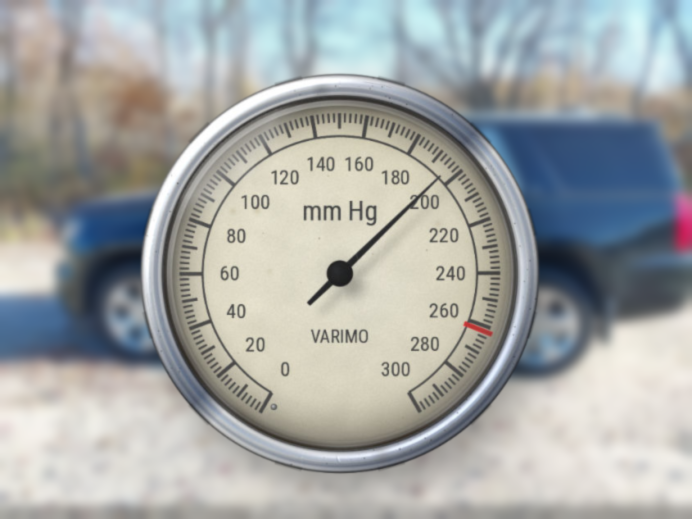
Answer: 196 mmHg
